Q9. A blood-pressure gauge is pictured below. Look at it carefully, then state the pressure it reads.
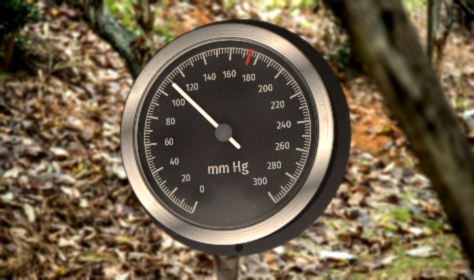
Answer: 110 mmHg
